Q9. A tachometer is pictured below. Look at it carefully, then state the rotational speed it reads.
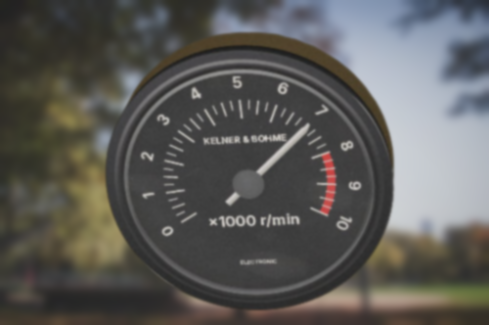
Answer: 7000 rpm
